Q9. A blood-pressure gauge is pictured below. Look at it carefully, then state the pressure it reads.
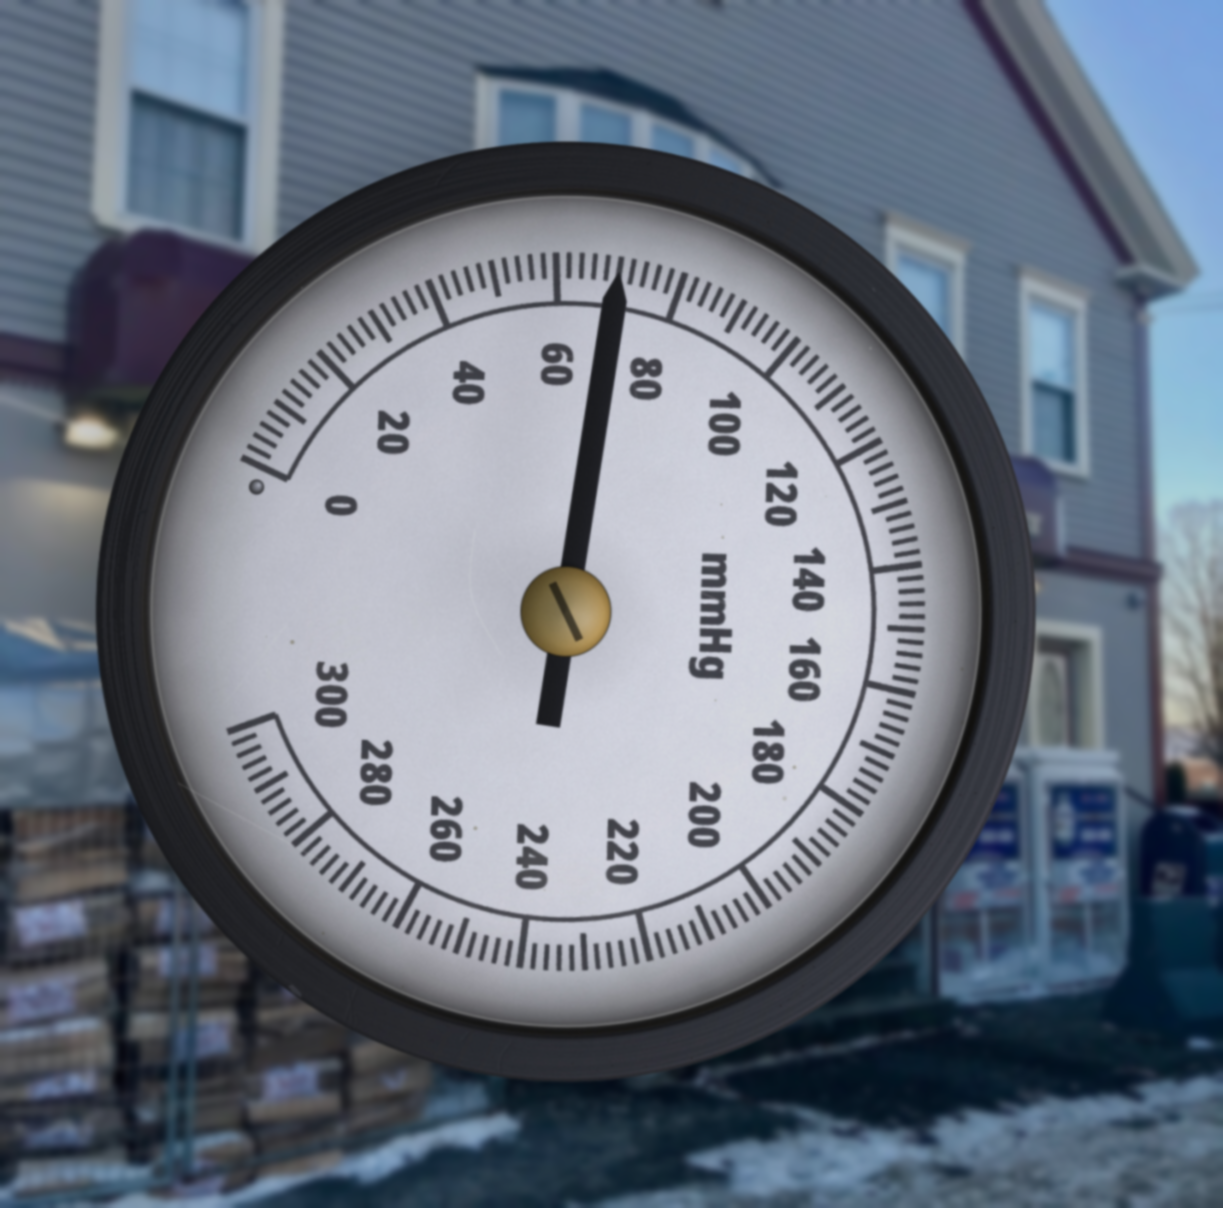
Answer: 70 mmHg
